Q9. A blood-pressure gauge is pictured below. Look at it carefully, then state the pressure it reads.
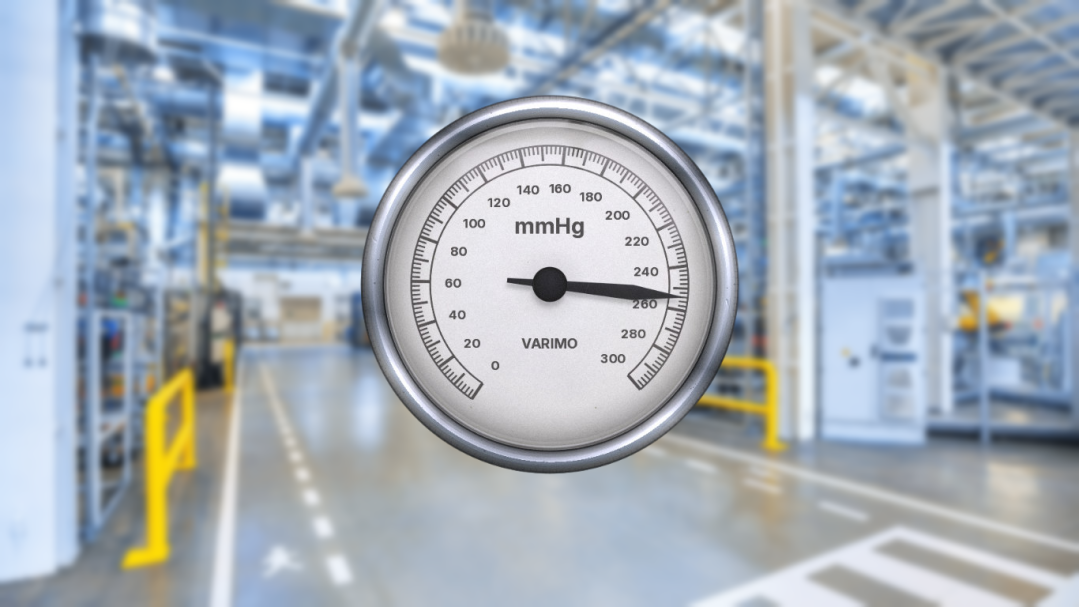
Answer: 254 mmHg
